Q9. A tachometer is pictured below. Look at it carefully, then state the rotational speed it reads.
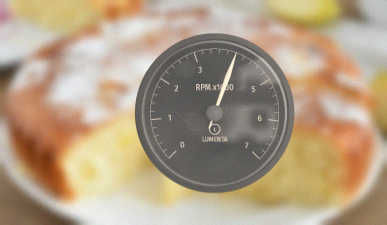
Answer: 4000 rpm
